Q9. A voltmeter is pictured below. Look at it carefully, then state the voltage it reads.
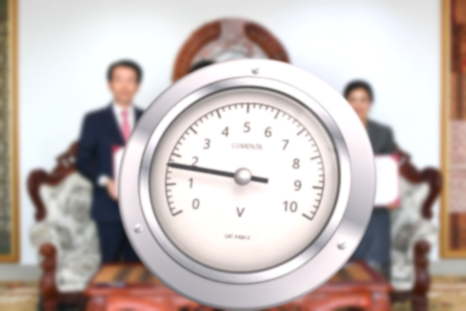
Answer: 1.6 V
